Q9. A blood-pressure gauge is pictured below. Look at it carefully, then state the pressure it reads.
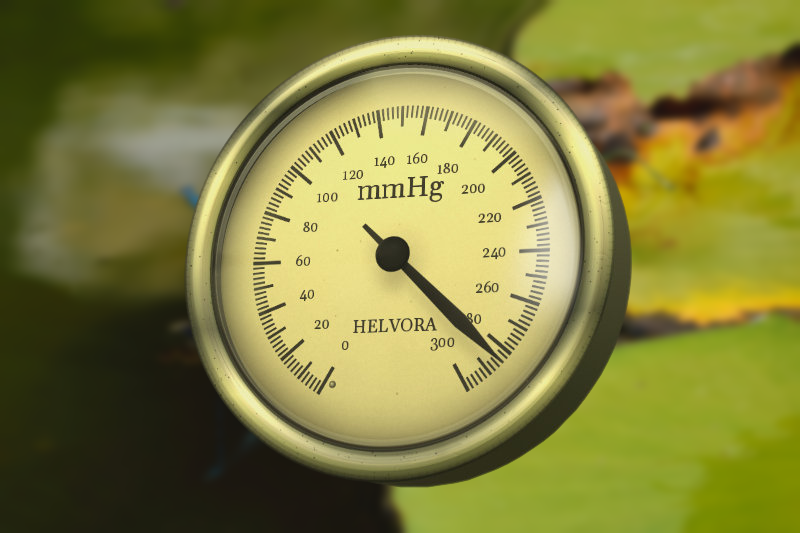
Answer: 284 mmHg
